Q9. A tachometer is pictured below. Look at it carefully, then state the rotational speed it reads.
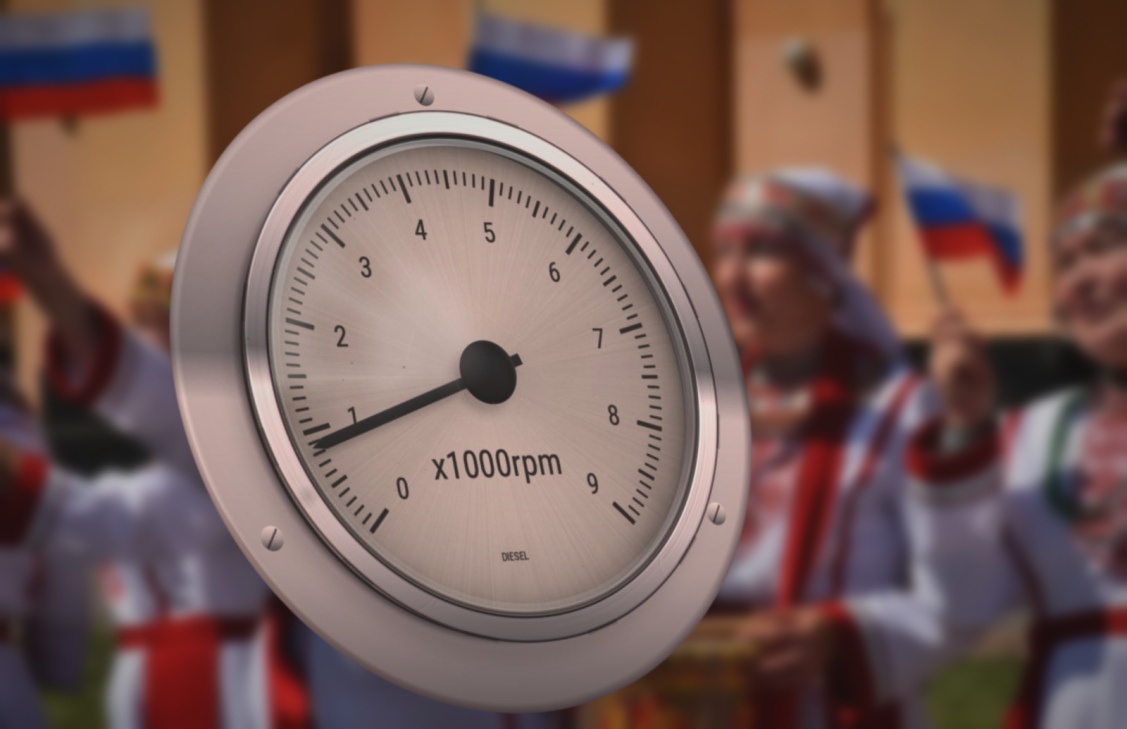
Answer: 850 rpm
